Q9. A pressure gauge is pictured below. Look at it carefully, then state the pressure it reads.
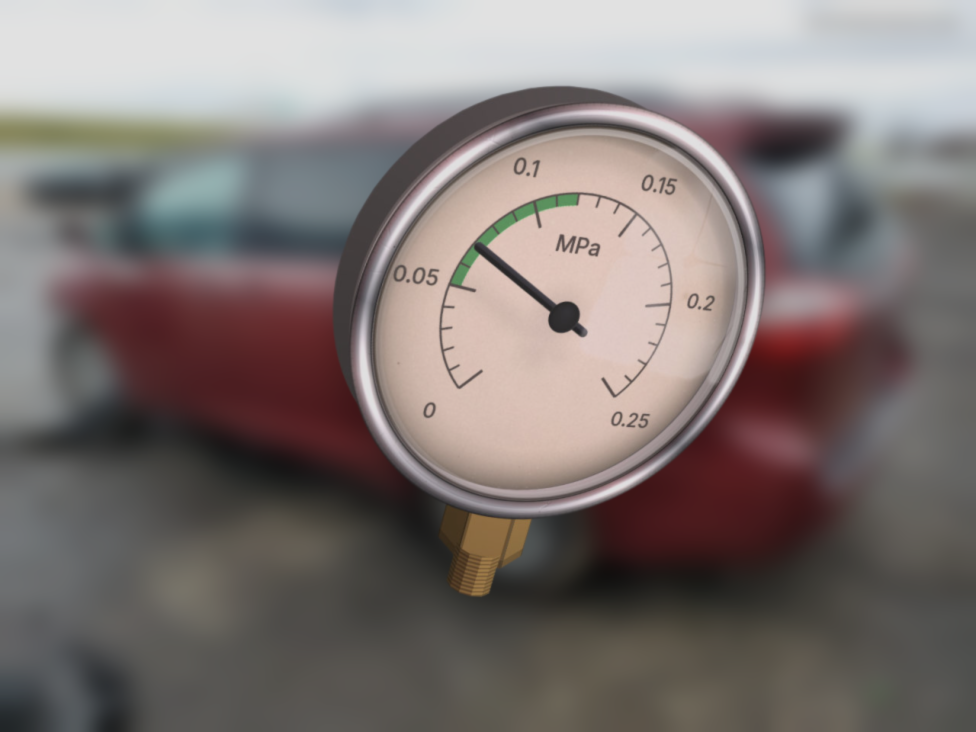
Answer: 0.07 MPa
